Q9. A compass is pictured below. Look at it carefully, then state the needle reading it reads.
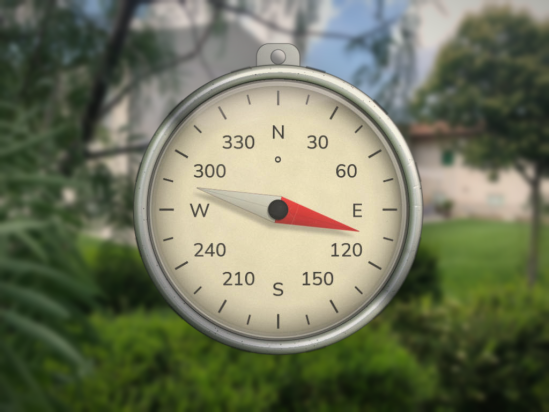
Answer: 105 °
